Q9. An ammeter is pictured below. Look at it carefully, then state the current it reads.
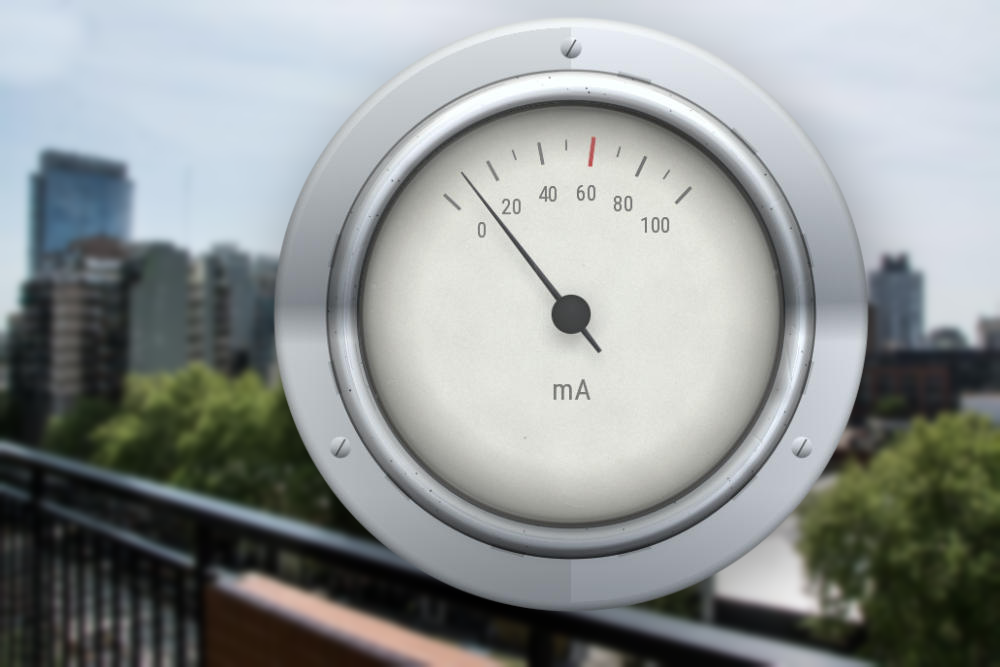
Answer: 10 mA
